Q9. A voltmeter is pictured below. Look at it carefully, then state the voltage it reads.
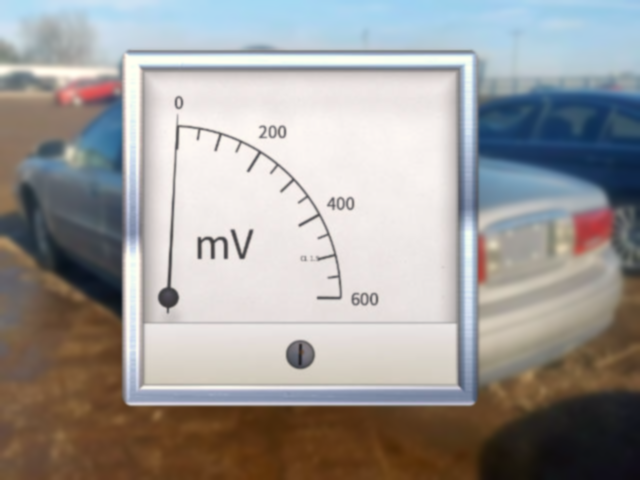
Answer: 0 mV
